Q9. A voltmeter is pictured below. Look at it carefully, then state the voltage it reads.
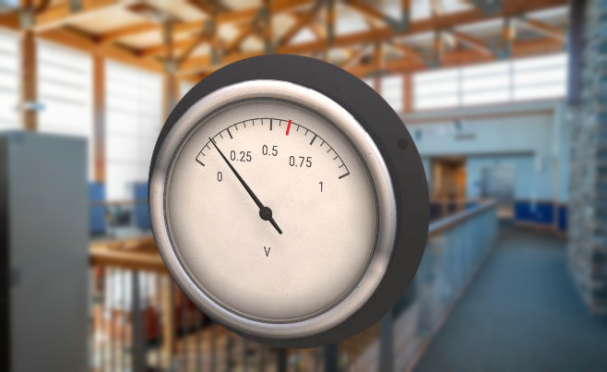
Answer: 0.15 V
